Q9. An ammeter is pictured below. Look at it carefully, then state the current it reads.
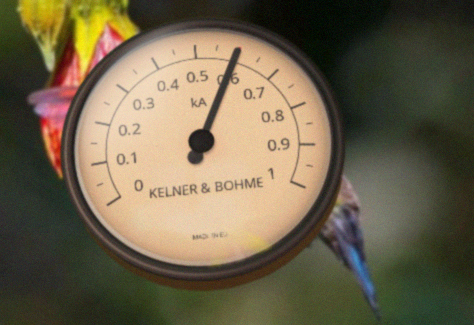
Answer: 0.6 kA
